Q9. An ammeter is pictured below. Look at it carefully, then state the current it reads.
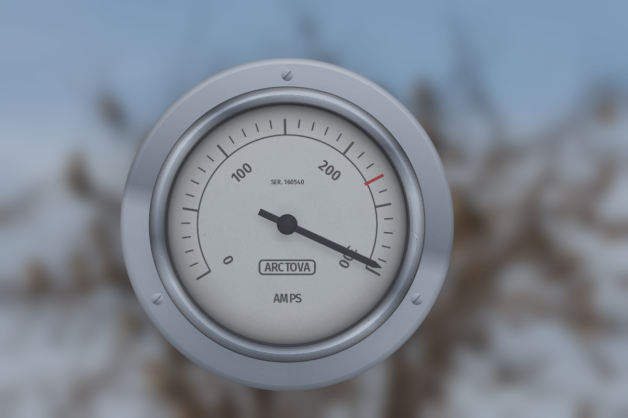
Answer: 295 A
